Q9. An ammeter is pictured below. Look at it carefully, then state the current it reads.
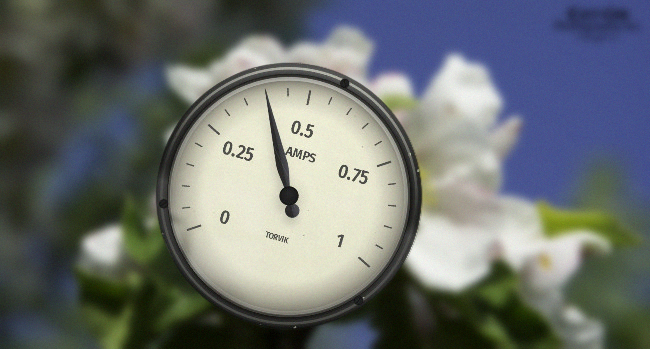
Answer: 0.4 A
